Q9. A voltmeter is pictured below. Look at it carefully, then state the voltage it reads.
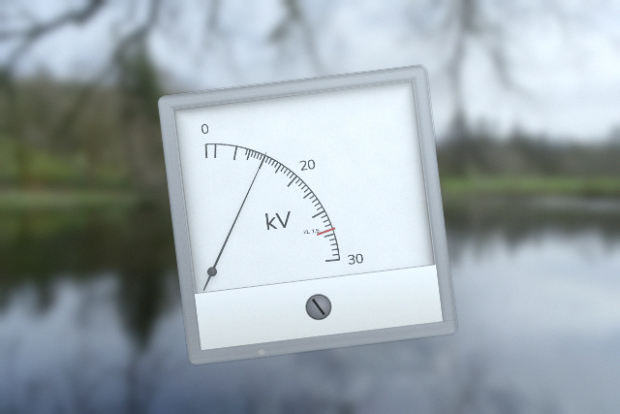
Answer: 15 kV
